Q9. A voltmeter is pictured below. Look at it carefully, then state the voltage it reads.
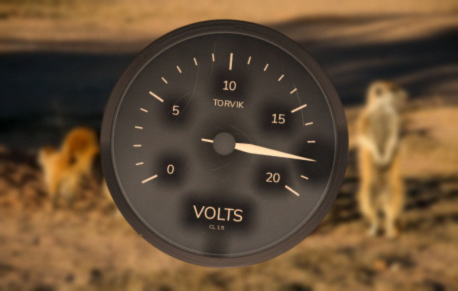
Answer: 18 V
